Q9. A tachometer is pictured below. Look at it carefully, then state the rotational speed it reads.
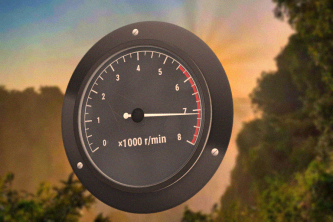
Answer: 7125 rpm
